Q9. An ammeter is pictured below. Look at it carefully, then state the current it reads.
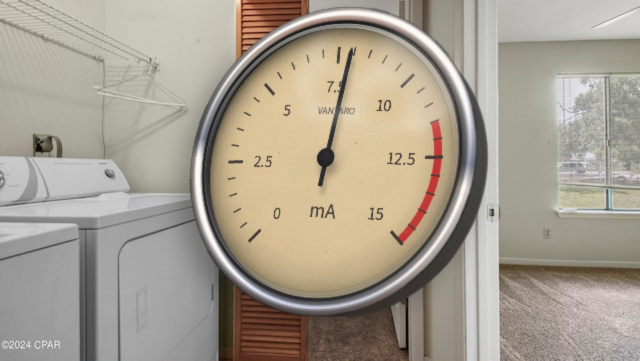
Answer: 8 mA
